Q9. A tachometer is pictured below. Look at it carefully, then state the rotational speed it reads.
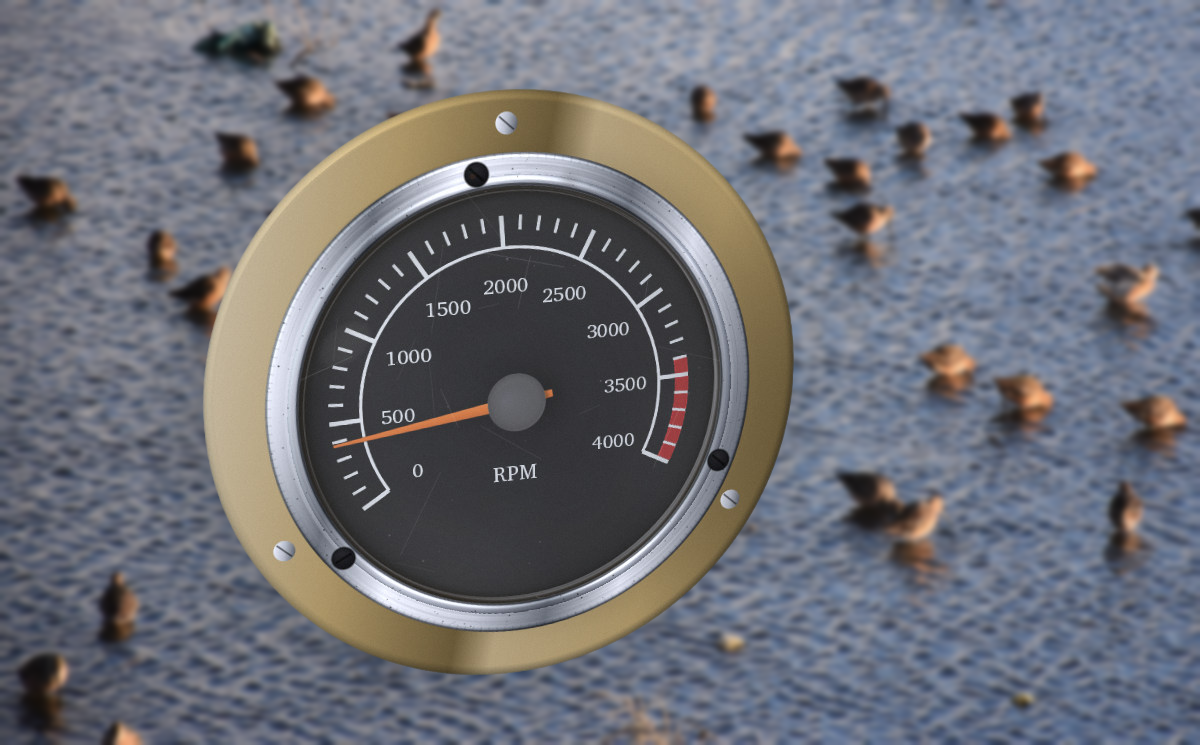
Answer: 400 rpm
